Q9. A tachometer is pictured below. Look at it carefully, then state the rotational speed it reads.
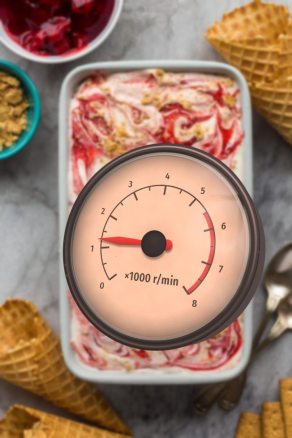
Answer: 1250 rpm
